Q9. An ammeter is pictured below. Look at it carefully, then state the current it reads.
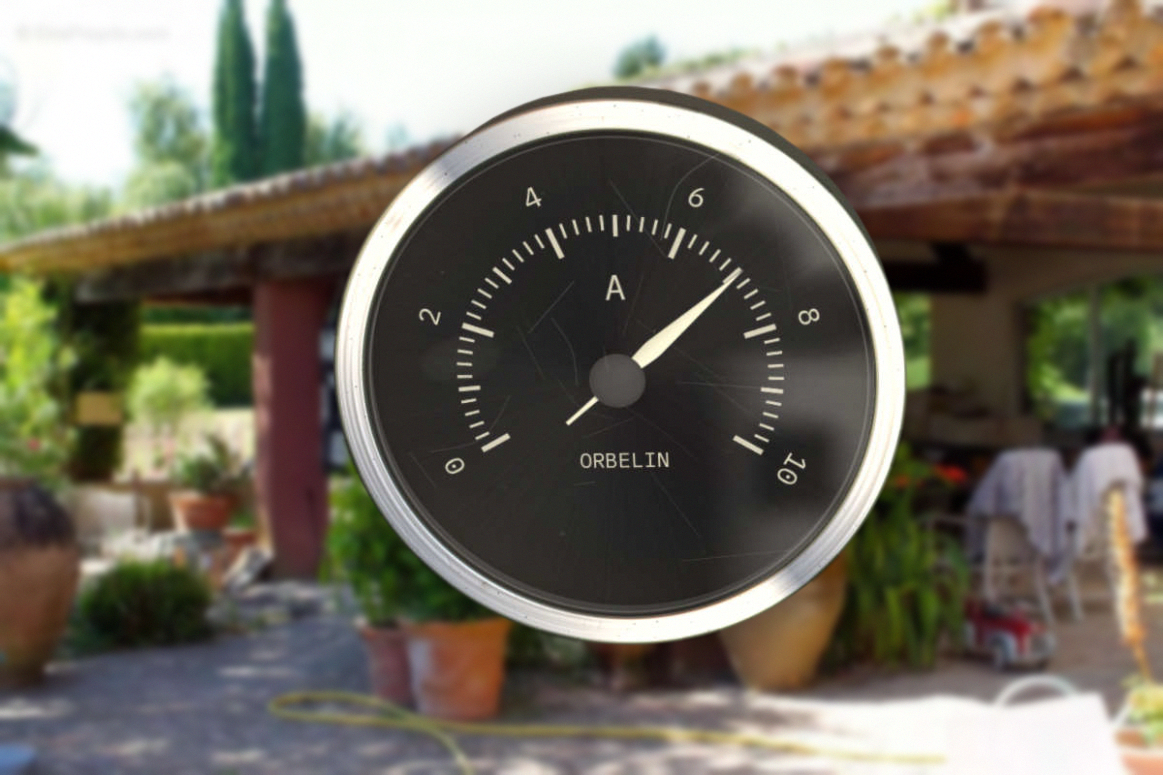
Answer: 7 A
